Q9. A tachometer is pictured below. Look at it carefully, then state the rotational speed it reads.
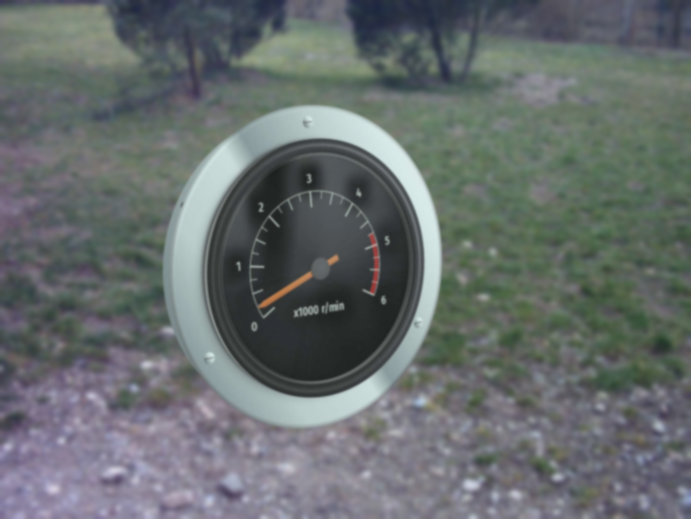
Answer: 250 rpm
